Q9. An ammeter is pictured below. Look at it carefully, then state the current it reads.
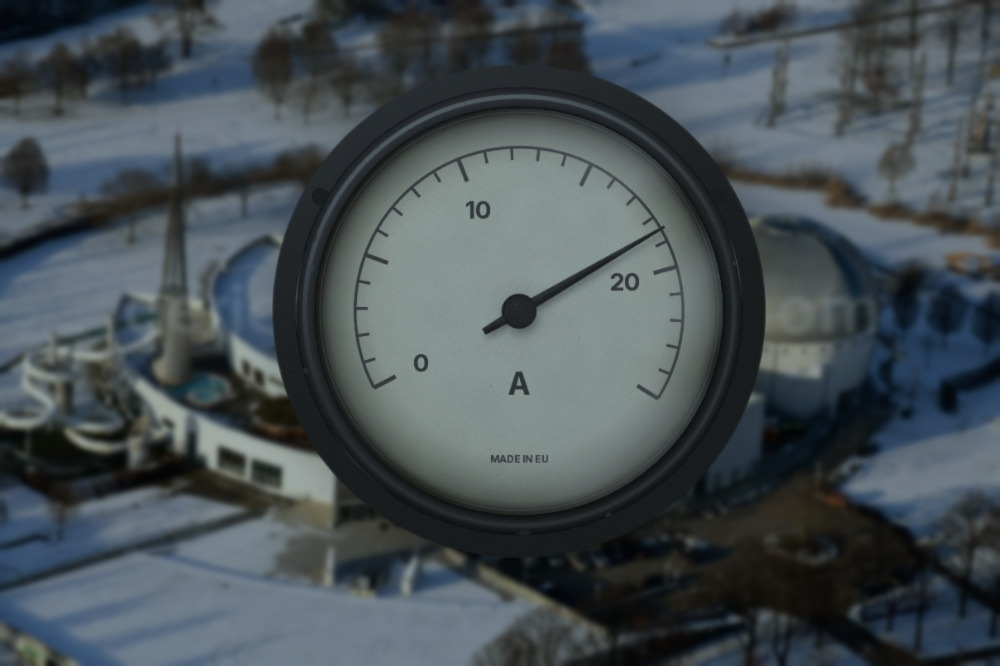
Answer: 18.5 A
